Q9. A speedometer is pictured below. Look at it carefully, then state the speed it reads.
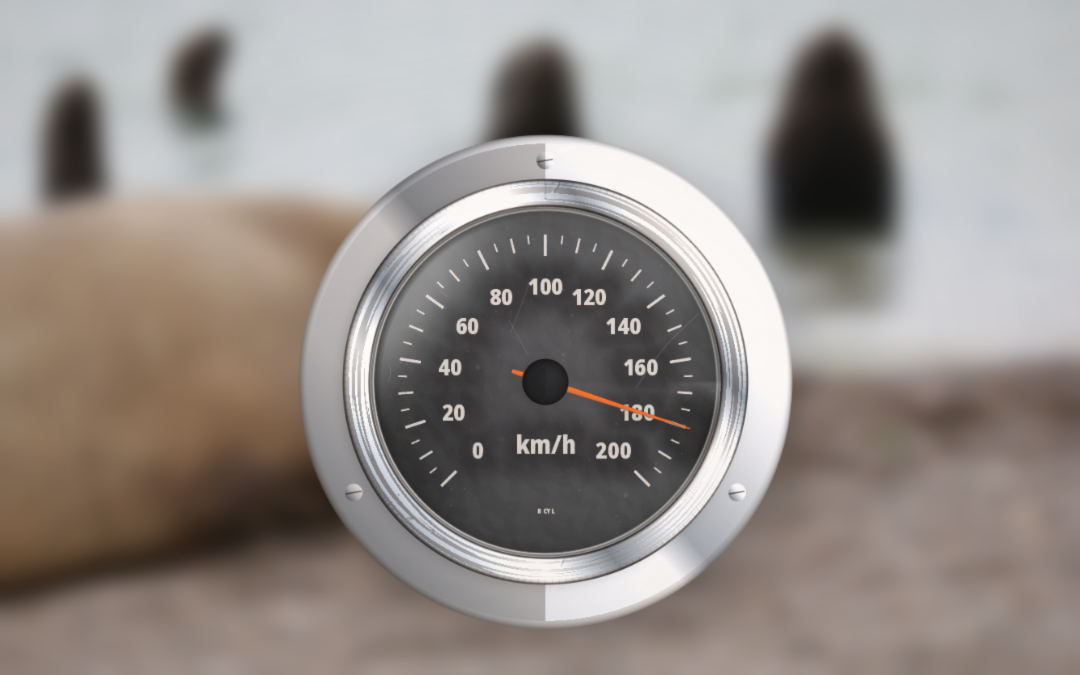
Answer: 180 km/h
